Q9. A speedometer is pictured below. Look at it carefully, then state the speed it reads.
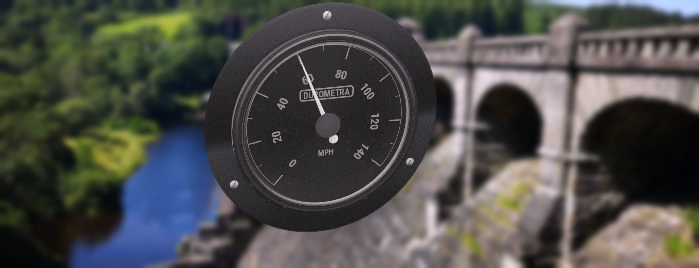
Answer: 60 mph
